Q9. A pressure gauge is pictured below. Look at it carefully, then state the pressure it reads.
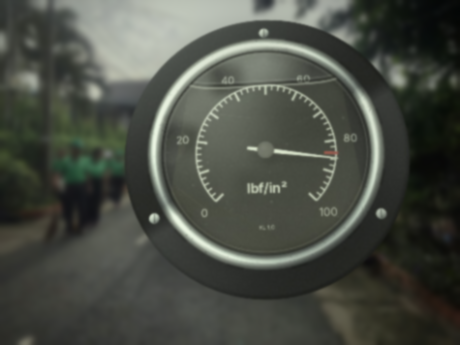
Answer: 86 psi
